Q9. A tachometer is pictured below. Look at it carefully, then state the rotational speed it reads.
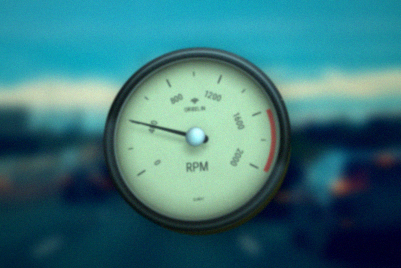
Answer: 400 rpm
